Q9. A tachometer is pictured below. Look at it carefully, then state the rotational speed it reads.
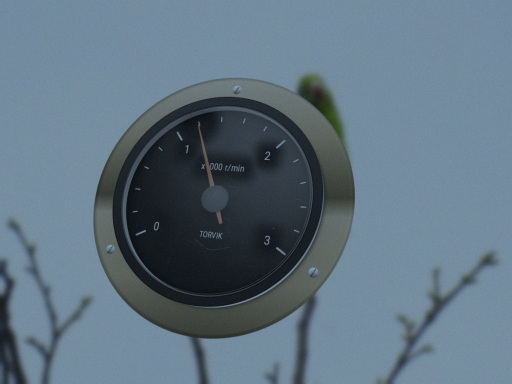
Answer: 1200 rpm
